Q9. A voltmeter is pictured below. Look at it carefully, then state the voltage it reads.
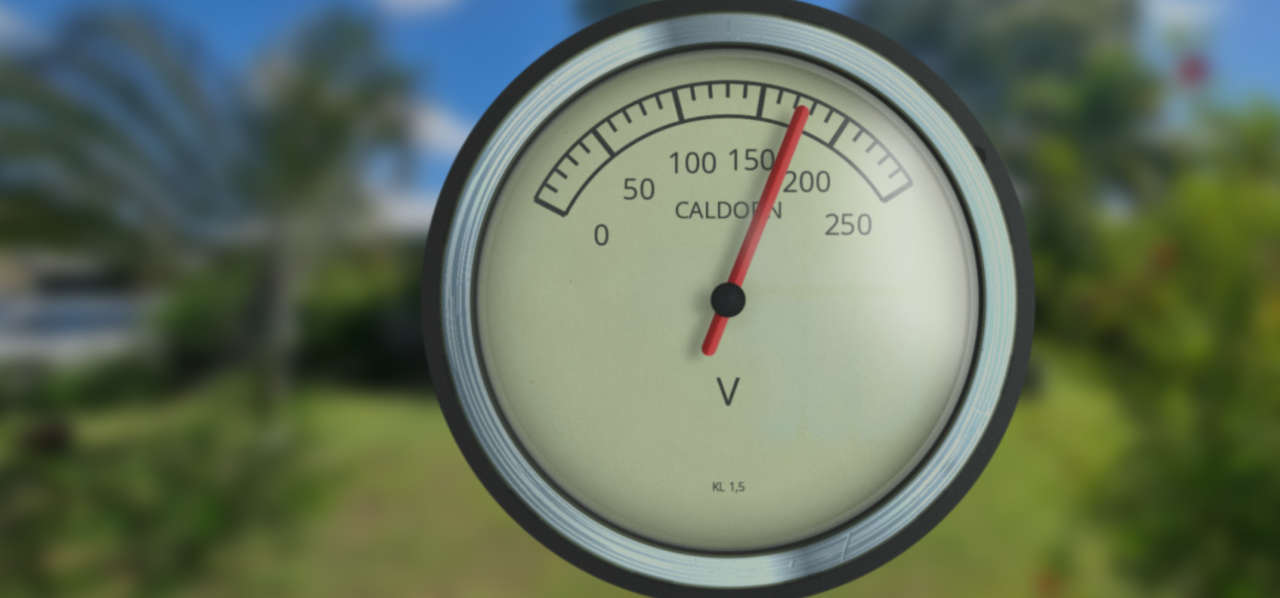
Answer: 175 V
